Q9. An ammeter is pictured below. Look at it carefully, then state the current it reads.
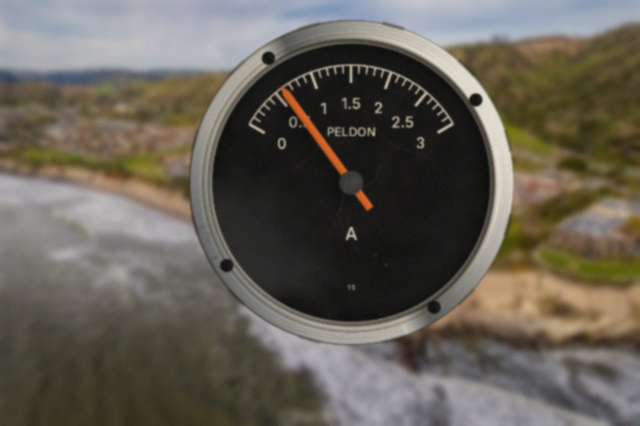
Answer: 0.6 A
